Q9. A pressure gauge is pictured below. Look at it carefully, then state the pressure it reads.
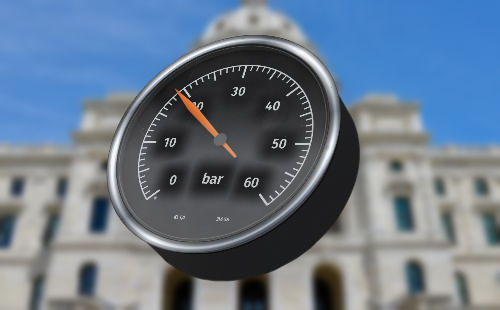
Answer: 19 bar
